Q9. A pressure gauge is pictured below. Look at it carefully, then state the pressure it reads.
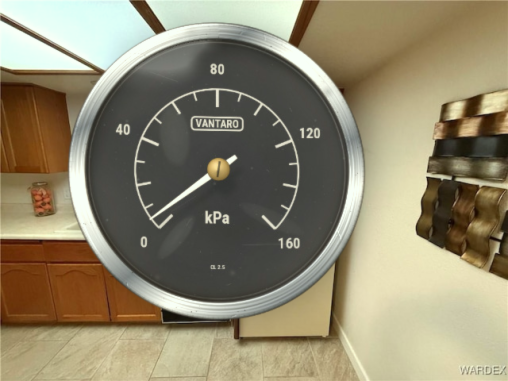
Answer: 5 kPa
